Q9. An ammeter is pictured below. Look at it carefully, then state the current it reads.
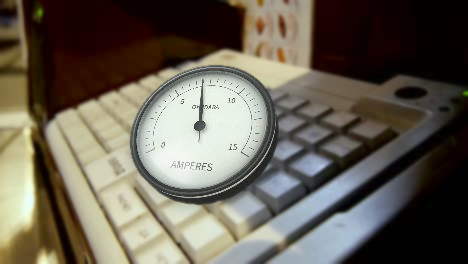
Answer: 7 A
